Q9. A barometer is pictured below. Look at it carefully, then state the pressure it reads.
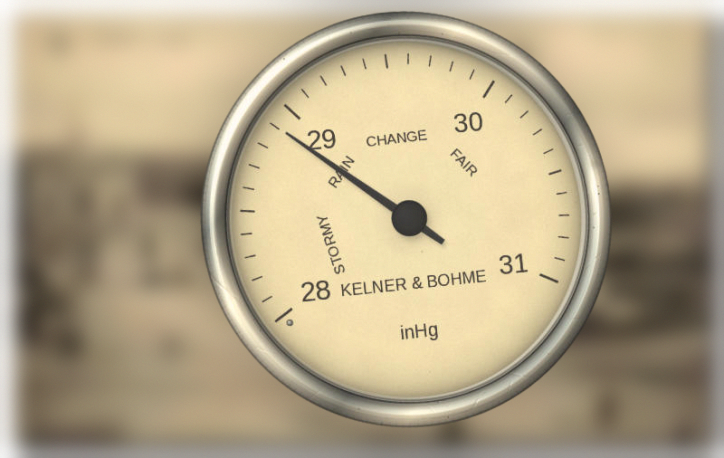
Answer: 28.9 inHg
